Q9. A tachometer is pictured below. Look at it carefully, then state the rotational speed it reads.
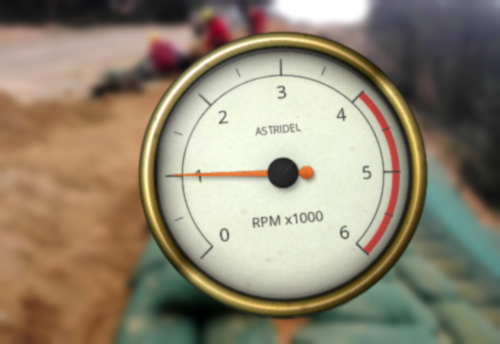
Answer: 1000 rpm
